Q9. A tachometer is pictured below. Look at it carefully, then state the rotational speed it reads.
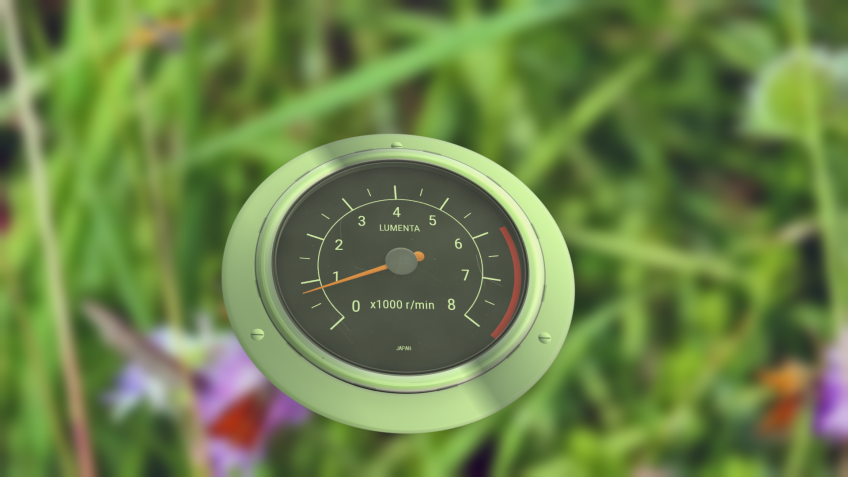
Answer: 750 rpm
